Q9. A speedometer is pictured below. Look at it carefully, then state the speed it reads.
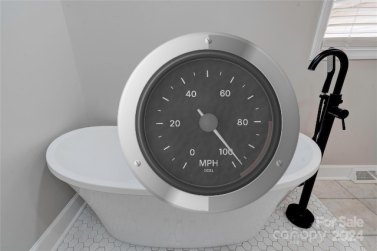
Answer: 97.5 mph
